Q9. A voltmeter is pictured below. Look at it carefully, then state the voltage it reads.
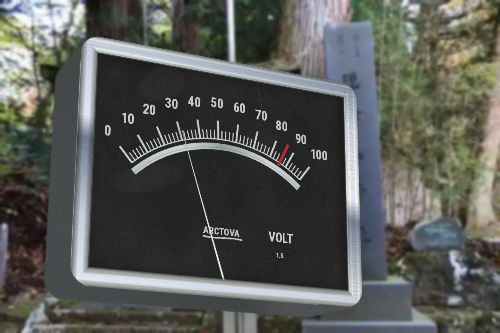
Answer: 30 V
